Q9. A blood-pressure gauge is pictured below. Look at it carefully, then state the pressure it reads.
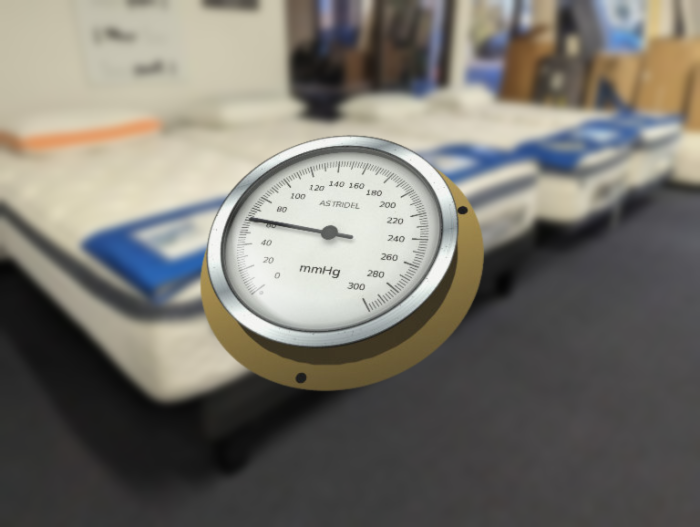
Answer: 60 mmHg
